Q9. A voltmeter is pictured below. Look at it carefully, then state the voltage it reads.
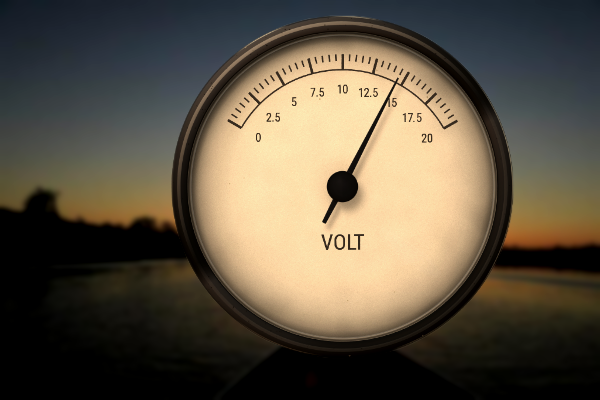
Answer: 14.5 V
